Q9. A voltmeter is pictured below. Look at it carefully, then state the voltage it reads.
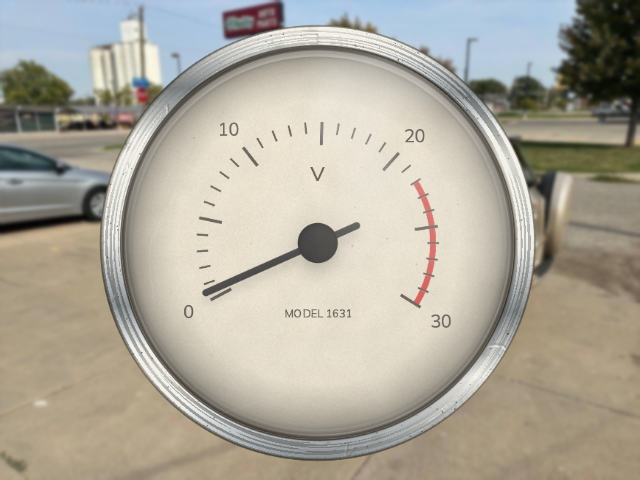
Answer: 0.5 V
